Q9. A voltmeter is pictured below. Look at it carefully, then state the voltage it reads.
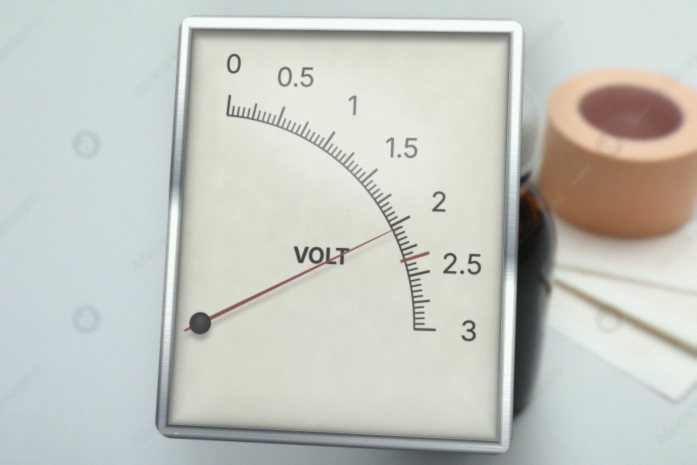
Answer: 2.05 V
